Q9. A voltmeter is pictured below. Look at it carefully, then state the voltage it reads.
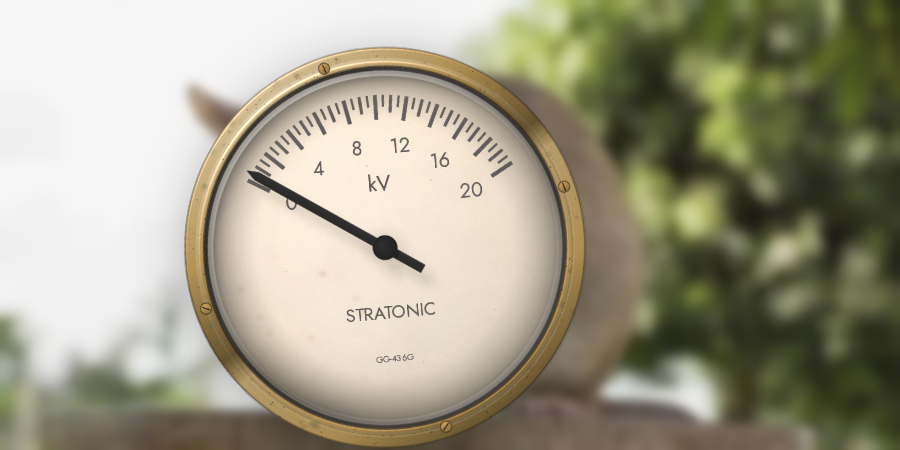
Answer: 0.5 kV
